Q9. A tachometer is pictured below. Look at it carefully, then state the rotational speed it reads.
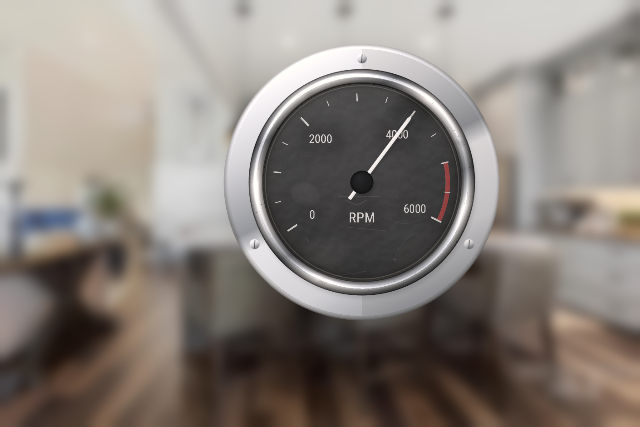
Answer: 4000 rpm
